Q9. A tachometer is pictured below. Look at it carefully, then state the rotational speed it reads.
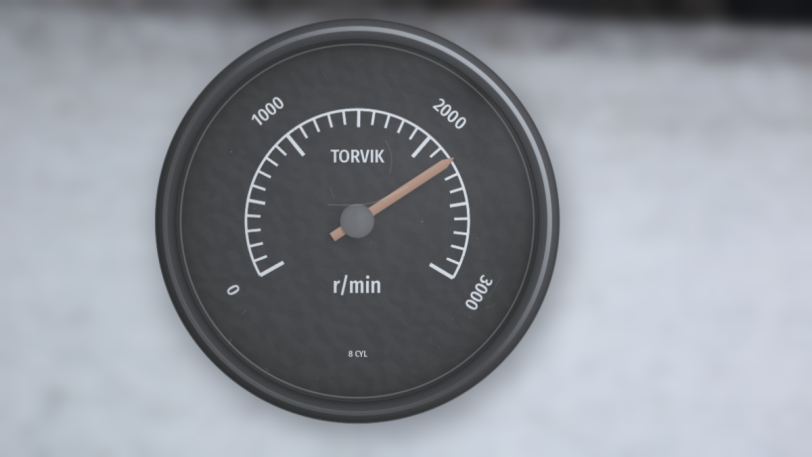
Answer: 2200 rpm
